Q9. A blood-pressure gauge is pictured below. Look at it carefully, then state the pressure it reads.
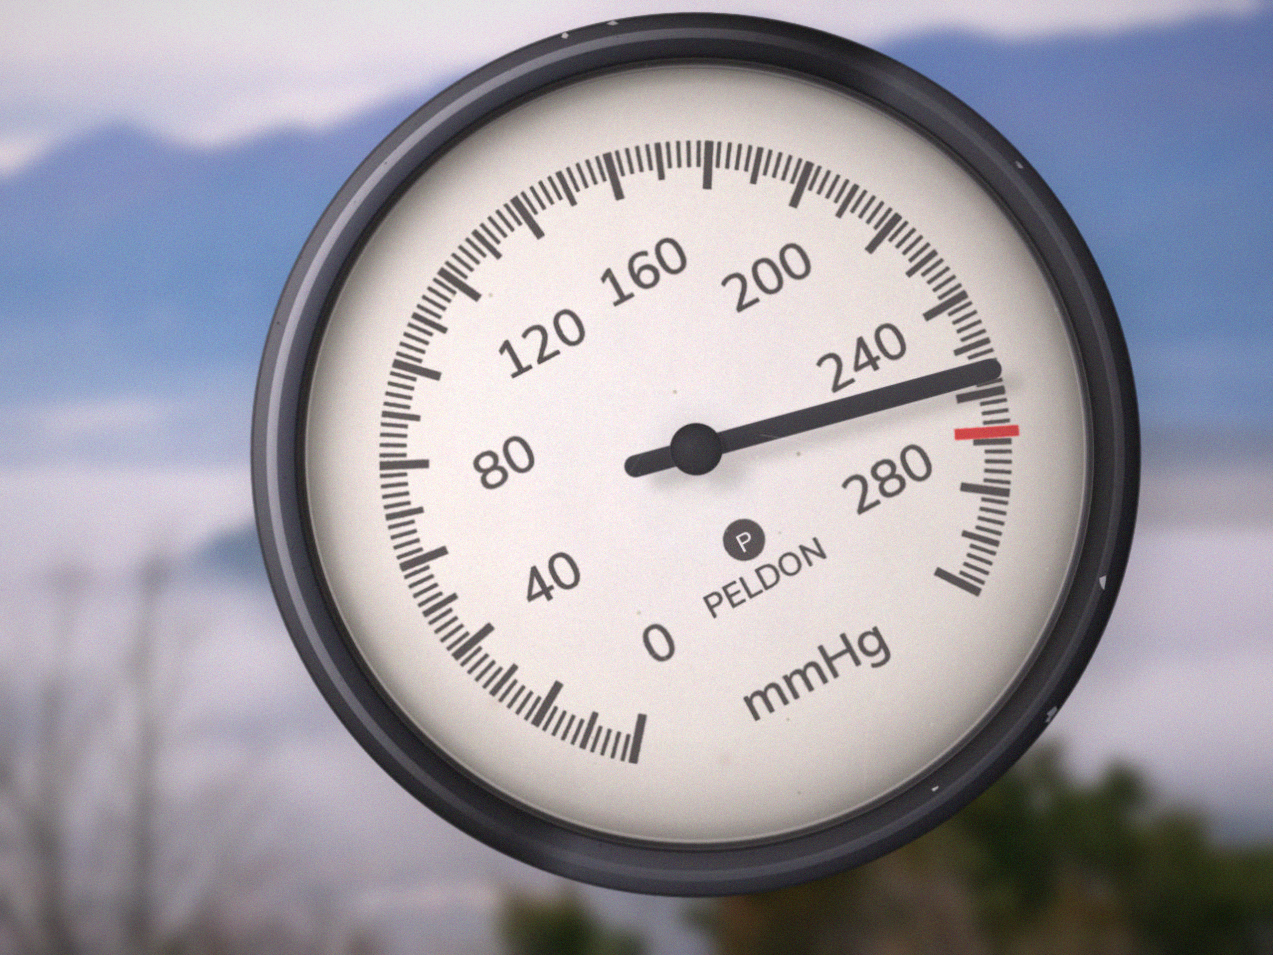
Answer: 256 mmHg
